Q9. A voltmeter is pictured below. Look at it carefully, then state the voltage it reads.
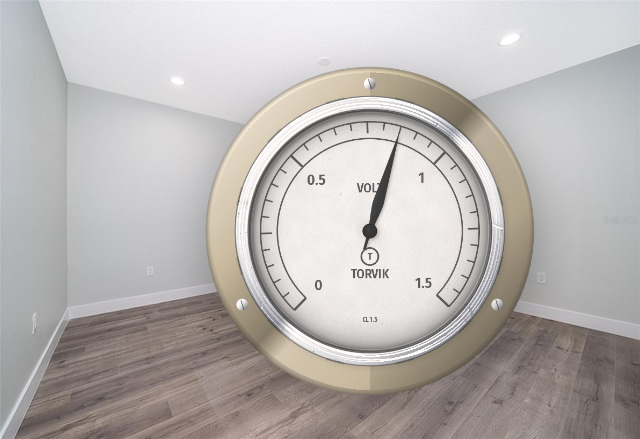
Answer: 0.85 V
